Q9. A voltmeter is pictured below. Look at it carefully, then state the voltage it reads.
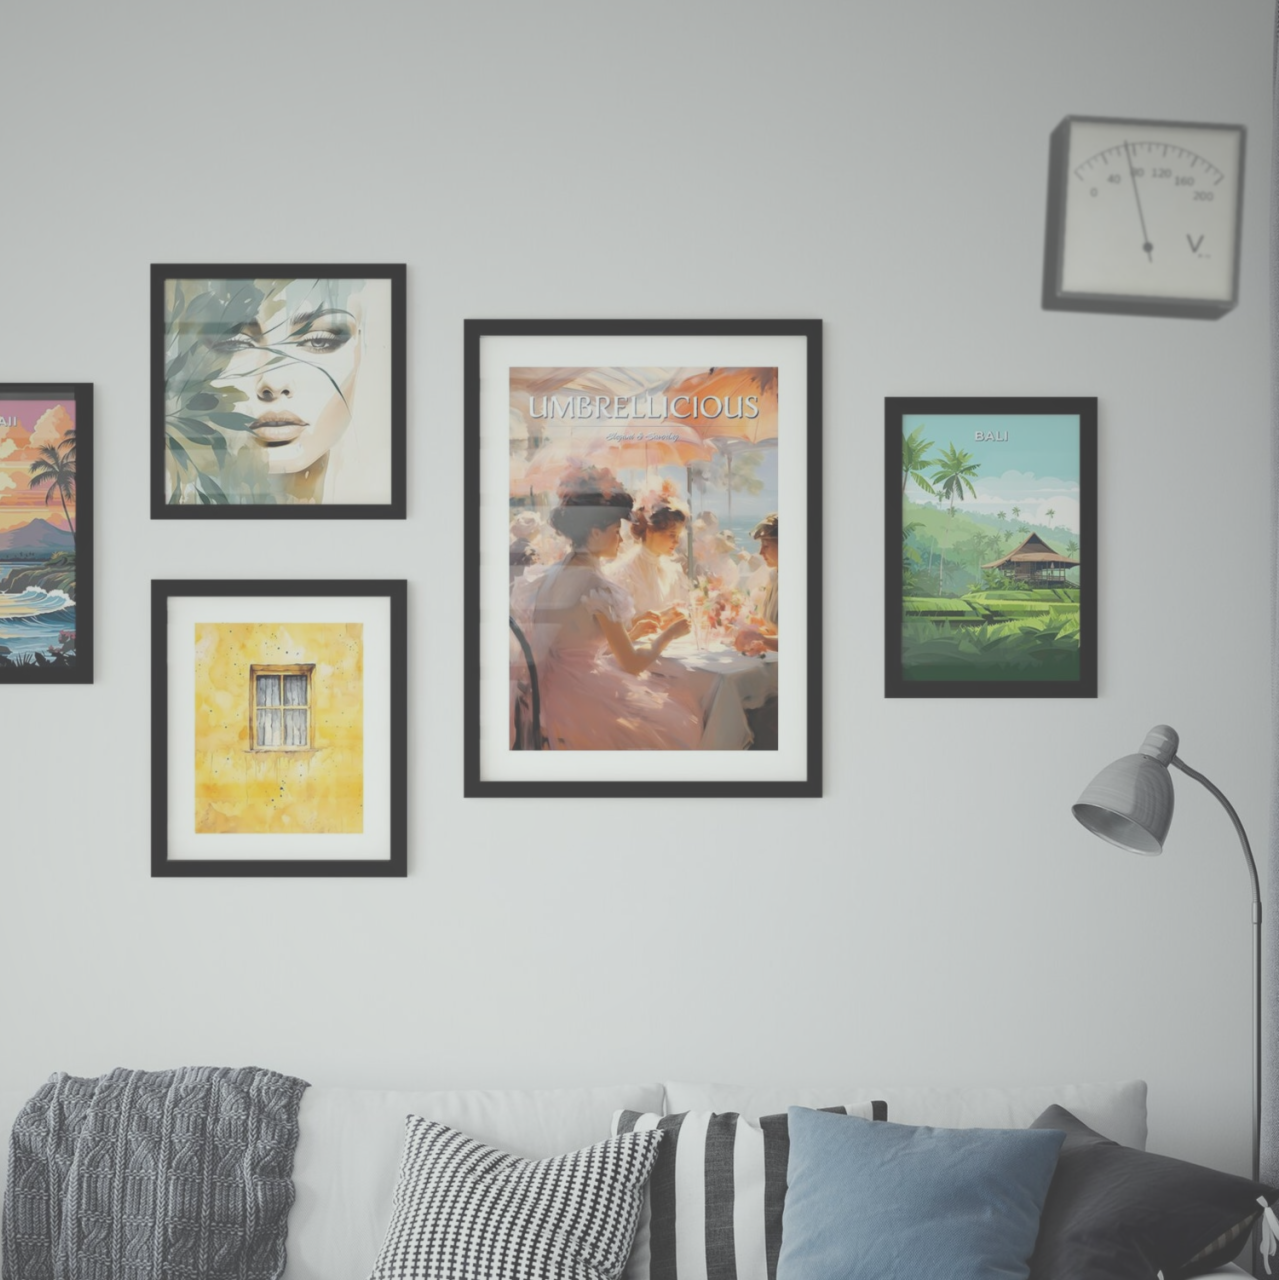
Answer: 70 V
